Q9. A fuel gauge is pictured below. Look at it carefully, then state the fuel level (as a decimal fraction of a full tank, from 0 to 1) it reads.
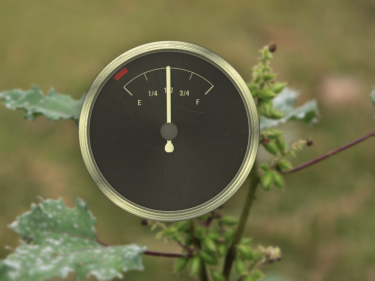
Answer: 0.5
